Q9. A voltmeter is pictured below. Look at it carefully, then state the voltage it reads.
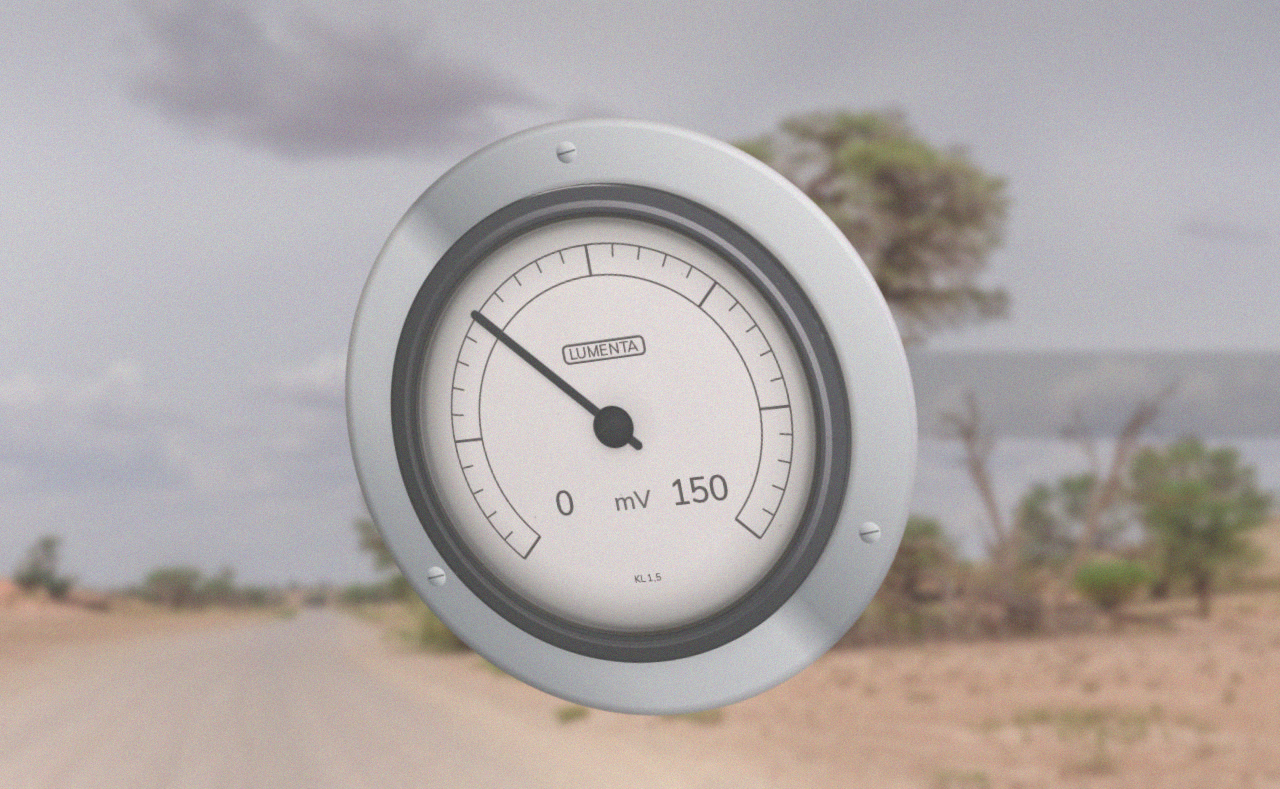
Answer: 50 mV
